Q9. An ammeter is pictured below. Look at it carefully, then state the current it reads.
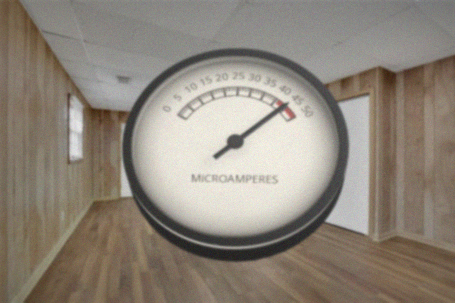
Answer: 45 µA
